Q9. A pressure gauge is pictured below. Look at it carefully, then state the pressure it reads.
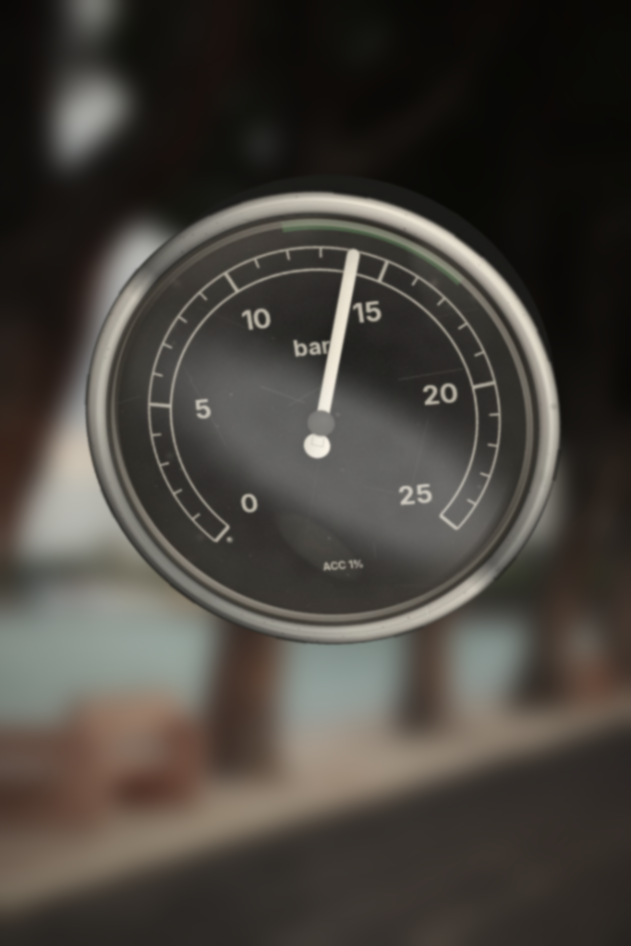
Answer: 14 bar
